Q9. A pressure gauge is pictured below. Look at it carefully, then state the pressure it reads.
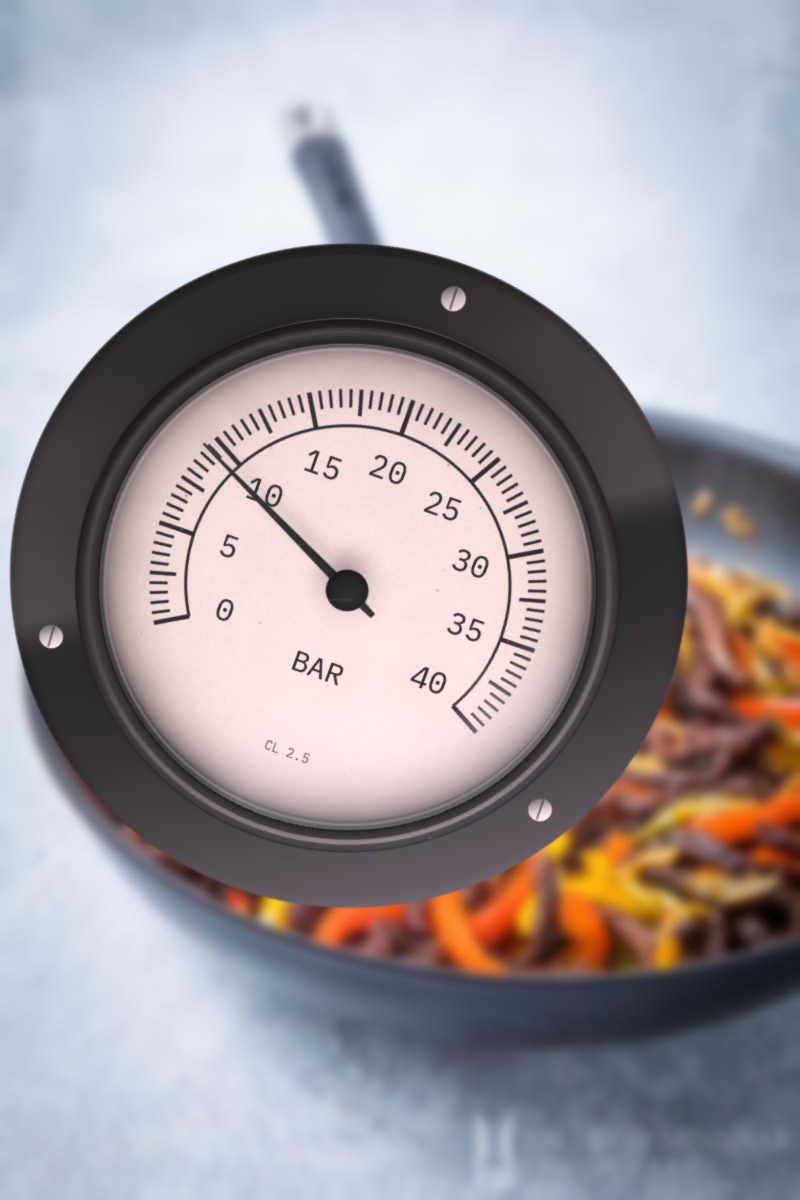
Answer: 9.5 bar
